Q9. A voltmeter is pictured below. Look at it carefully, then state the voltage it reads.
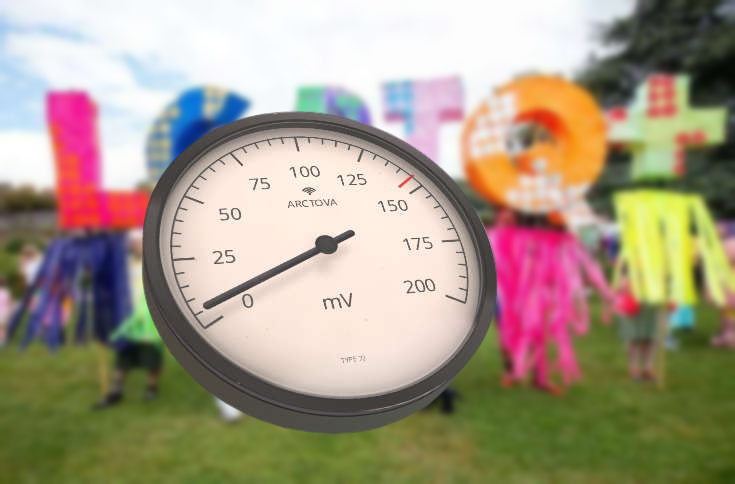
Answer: 5 mV
